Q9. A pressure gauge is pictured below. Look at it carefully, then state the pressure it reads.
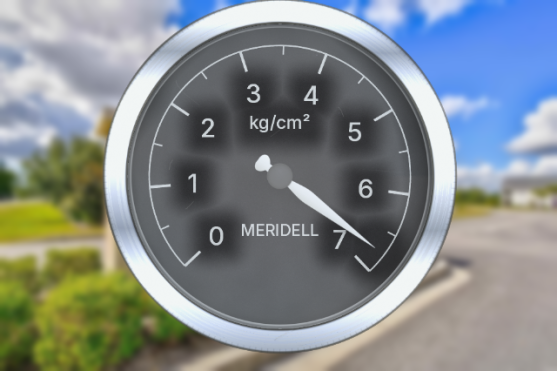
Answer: 6.75 kg/cm²
